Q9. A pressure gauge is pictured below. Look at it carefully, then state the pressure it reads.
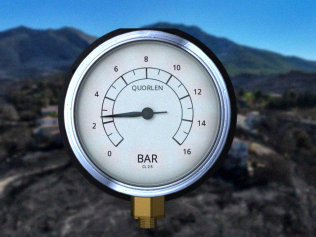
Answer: 2.5 bar
